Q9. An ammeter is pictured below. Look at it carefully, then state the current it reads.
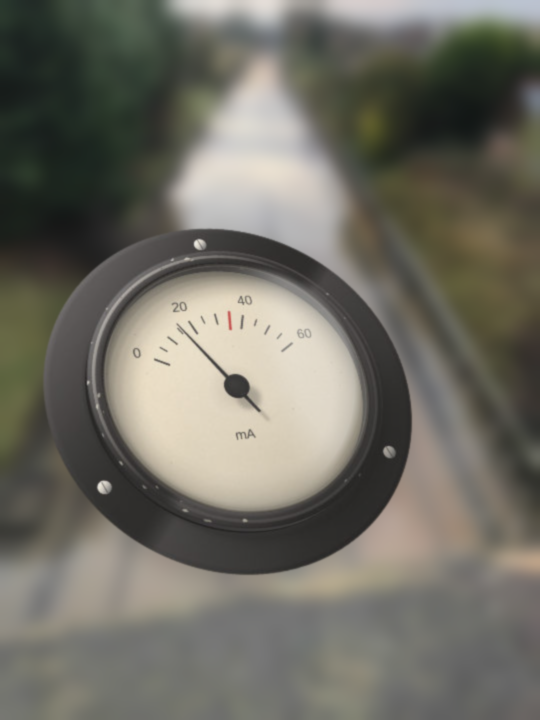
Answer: 15 mA
